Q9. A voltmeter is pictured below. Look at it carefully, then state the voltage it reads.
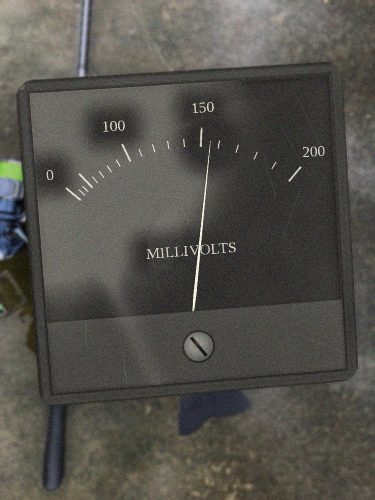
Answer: 155 mV
